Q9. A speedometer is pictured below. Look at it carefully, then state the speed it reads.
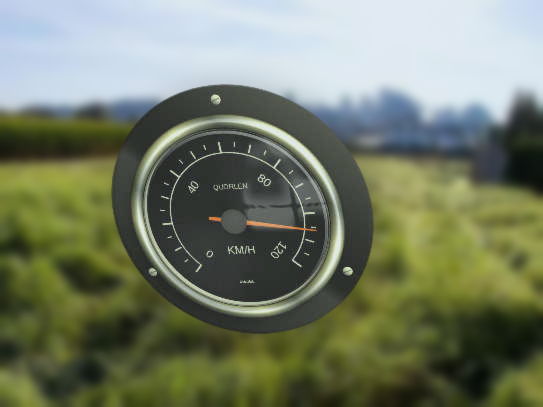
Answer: 105 km/h
